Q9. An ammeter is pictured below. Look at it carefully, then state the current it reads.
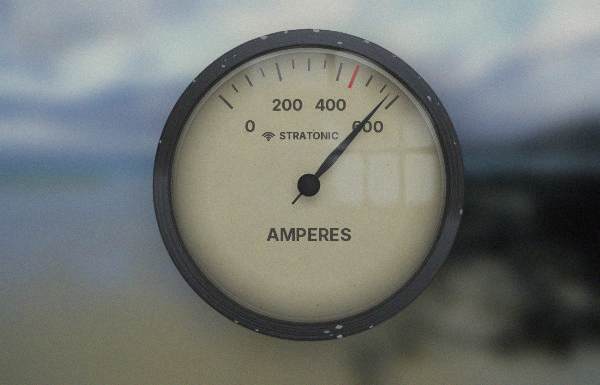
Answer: 575 A
